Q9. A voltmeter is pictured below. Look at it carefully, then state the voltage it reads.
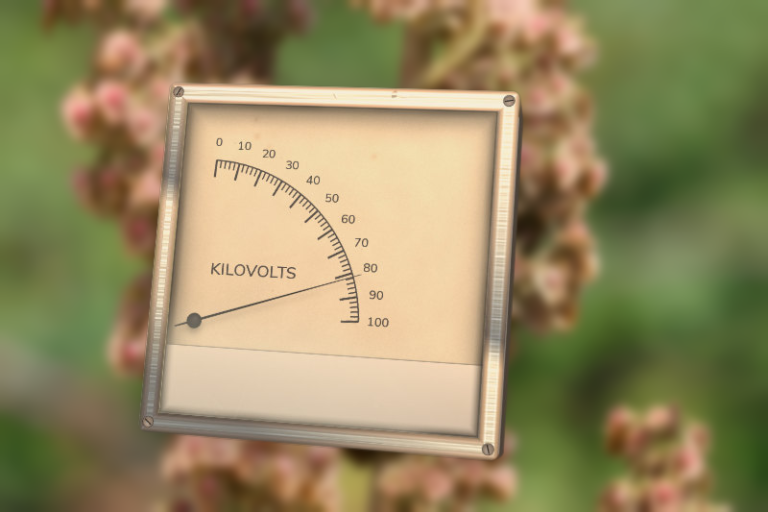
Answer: 82 kV
